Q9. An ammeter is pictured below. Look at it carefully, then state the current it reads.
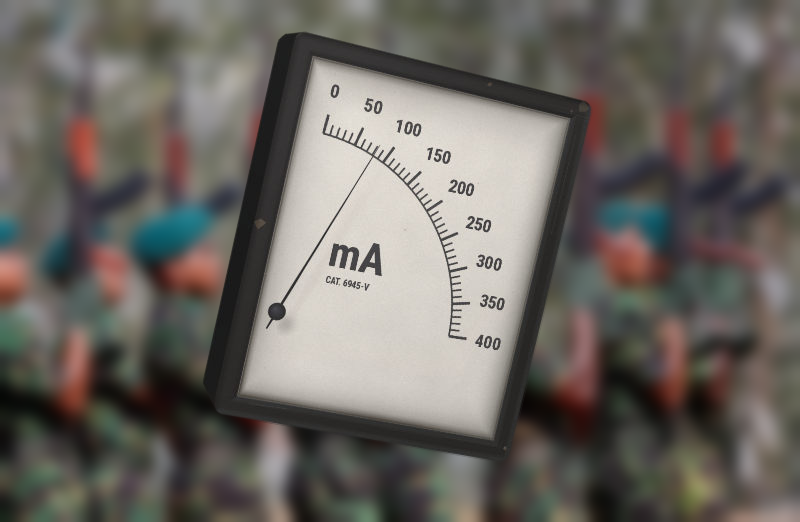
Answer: 80 mA
